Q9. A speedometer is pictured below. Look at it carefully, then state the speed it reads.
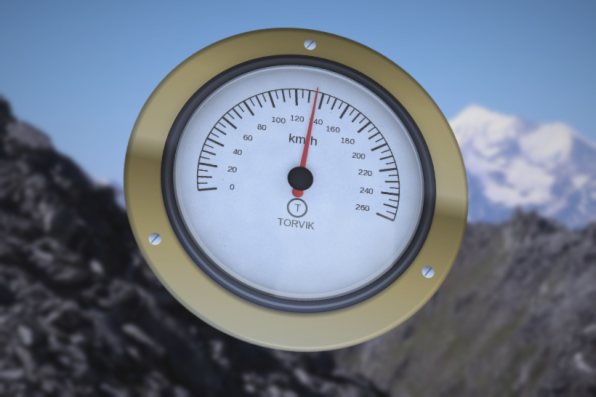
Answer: 135 km/h
